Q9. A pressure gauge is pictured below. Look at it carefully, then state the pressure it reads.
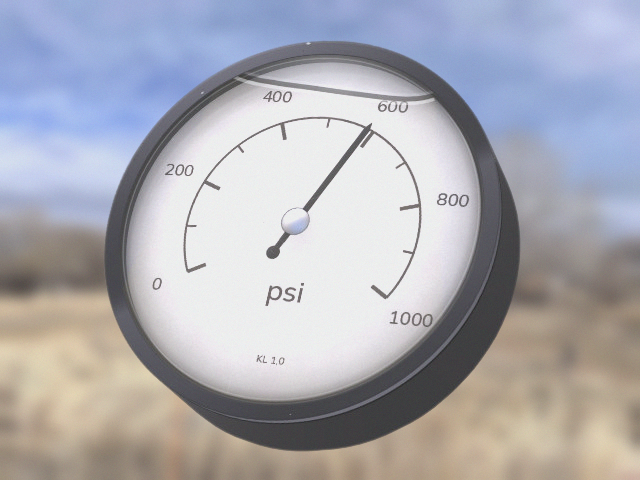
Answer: 600 psi
